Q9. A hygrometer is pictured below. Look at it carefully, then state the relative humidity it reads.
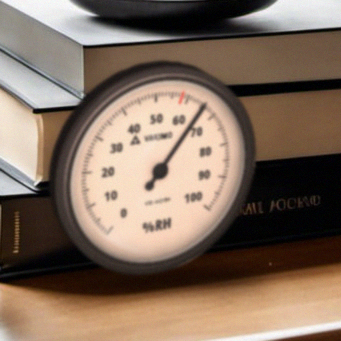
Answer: 65 %
